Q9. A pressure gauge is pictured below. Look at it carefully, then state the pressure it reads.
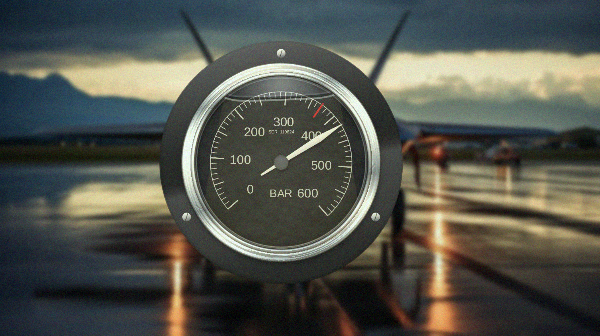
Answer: 420 bar
